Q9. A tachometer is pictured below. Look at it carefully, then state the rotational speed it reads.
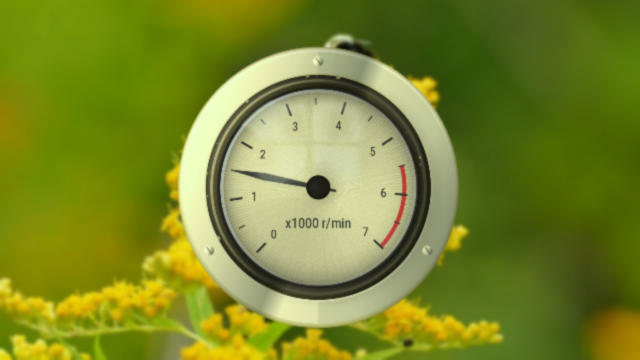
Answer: 1500 rpm
